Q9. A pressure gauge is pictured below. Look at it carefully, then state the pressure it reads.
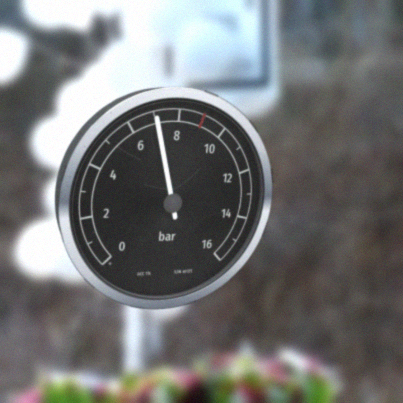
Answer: 7 bar
